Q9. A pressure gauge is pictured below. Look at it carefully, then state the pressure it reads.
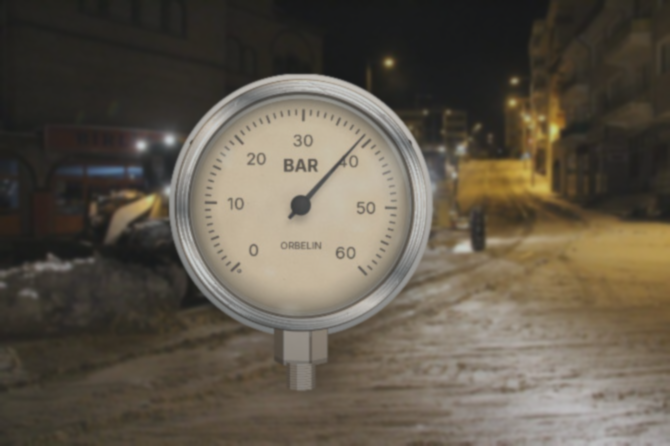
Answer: 39 bar
